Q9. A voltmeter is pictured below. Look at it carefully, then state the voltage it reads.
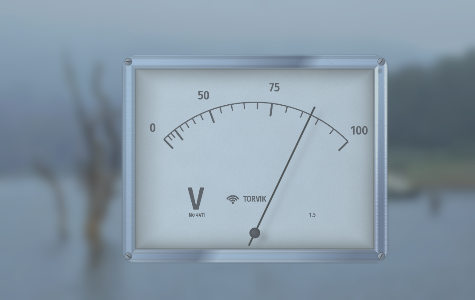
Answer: 87.5 V
